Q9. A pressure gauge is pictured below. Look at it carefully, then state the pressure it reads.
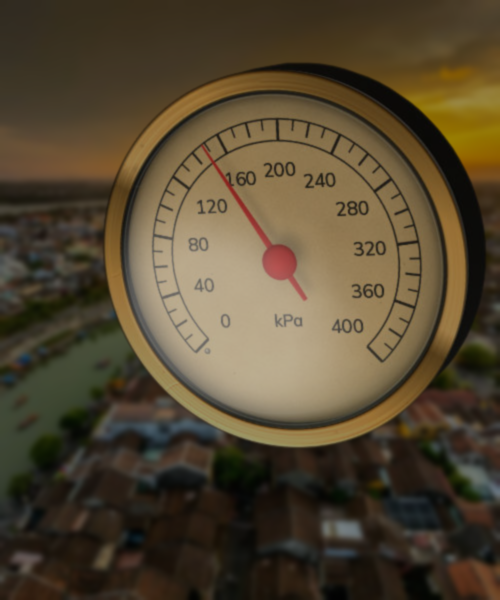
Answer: 150 kPa
